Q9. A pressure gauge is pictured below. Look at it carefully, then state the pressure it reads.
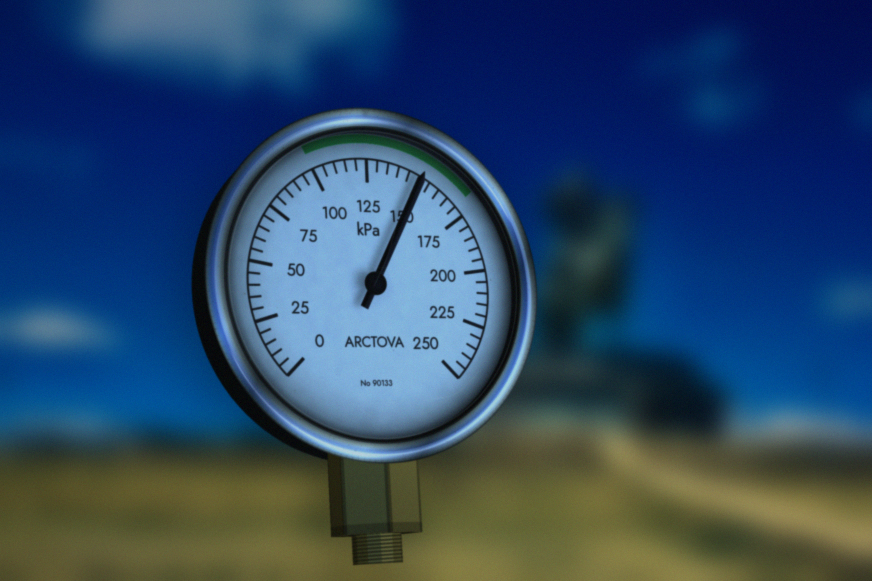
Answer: 150 kPa
